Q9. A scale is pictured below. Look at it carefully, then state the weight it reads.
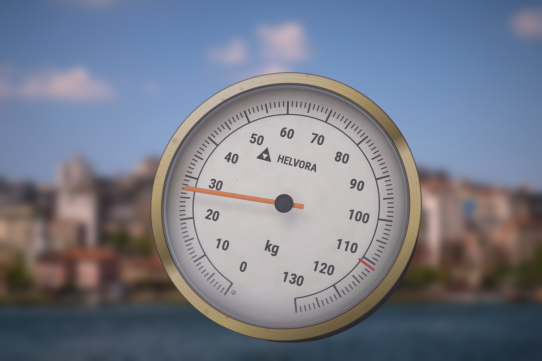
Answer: 27 kg
